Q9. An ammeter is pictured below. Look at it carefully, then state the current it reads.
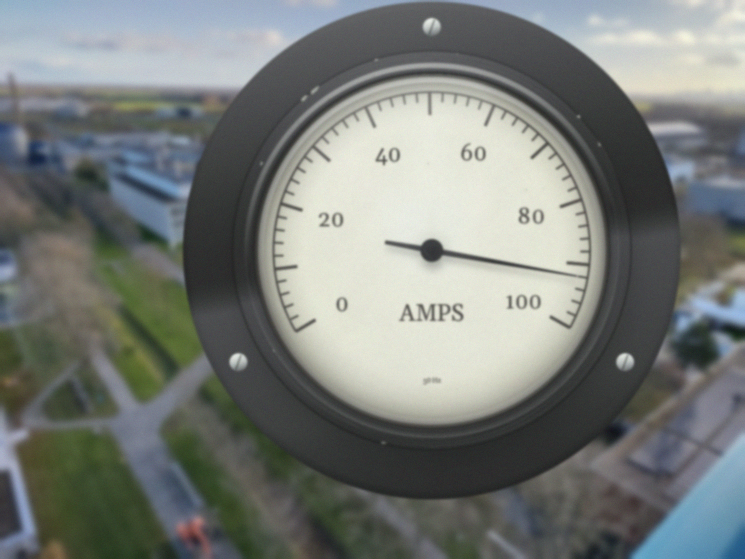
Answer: 92 A
